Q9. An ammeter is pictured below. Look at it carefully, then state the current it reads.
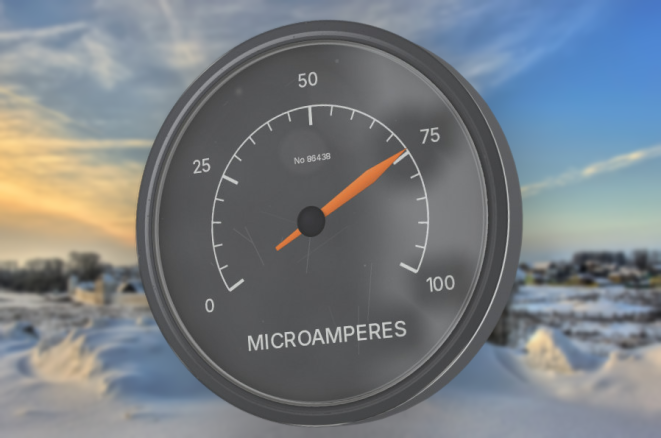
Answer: 75 µA
